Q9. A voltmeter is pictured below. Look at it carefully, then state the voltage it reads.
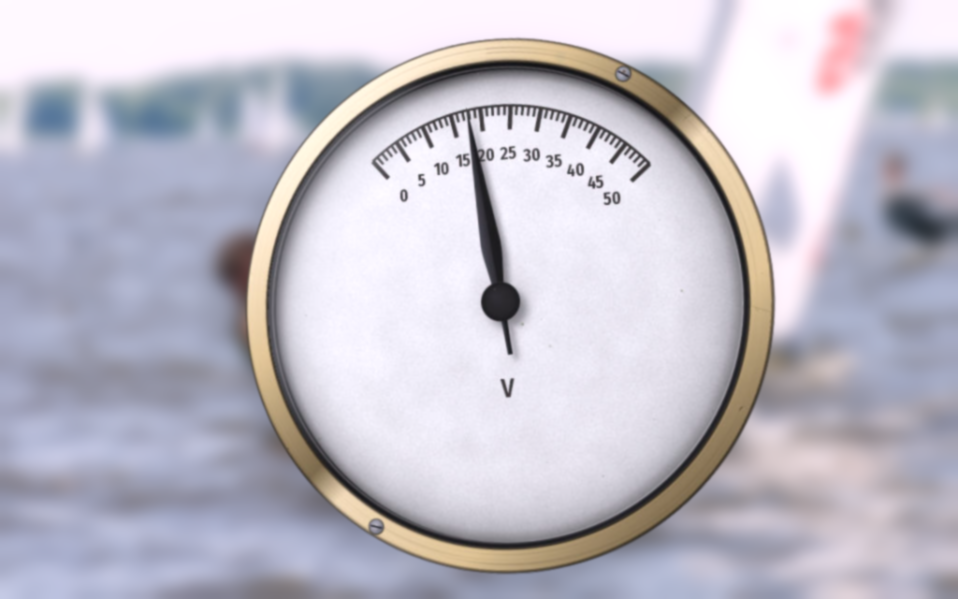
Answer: 18 V
